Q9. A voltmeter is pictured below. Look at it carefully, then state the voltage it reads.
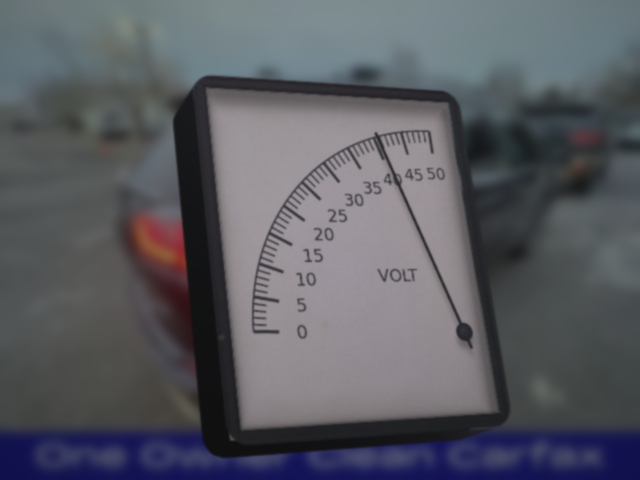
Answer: 40 V
